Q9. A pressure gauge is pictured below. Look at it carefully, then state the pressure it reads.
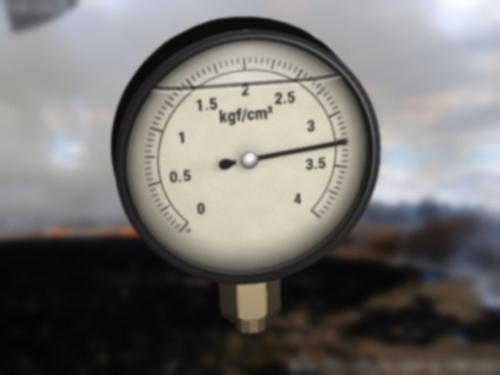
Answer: 3.25 kg/cm²
